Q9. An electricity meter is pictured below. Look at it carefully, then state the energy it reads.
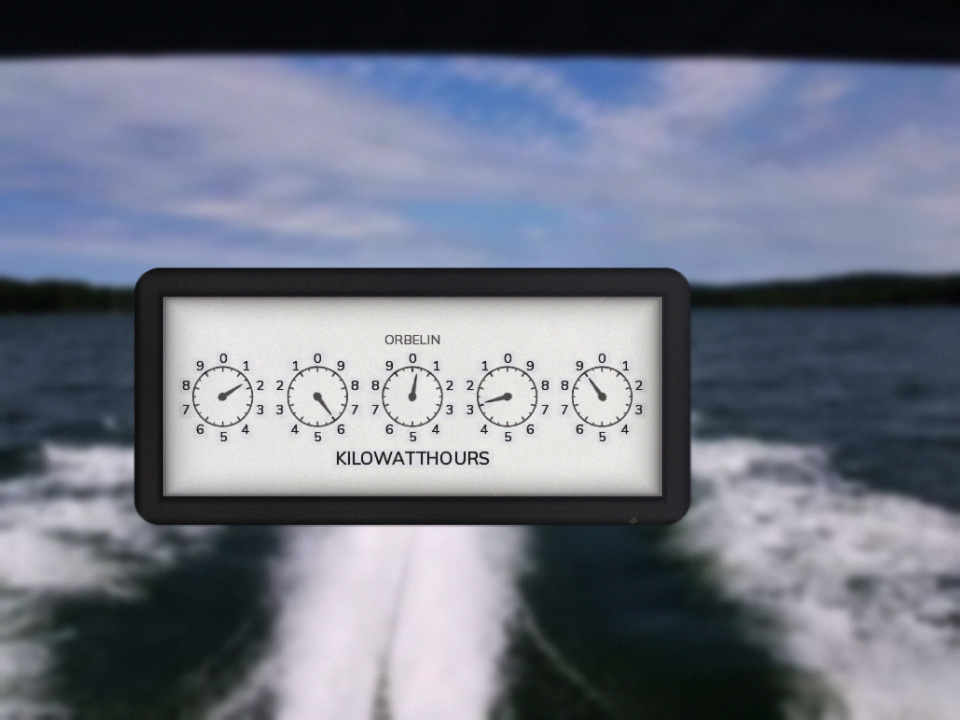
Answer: 16029 kWh
